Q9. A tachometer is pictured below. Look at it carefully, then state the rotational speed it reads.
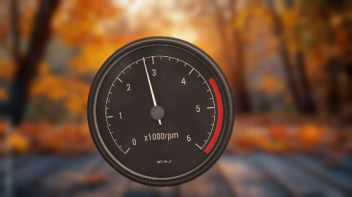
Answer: 2800 rpm
